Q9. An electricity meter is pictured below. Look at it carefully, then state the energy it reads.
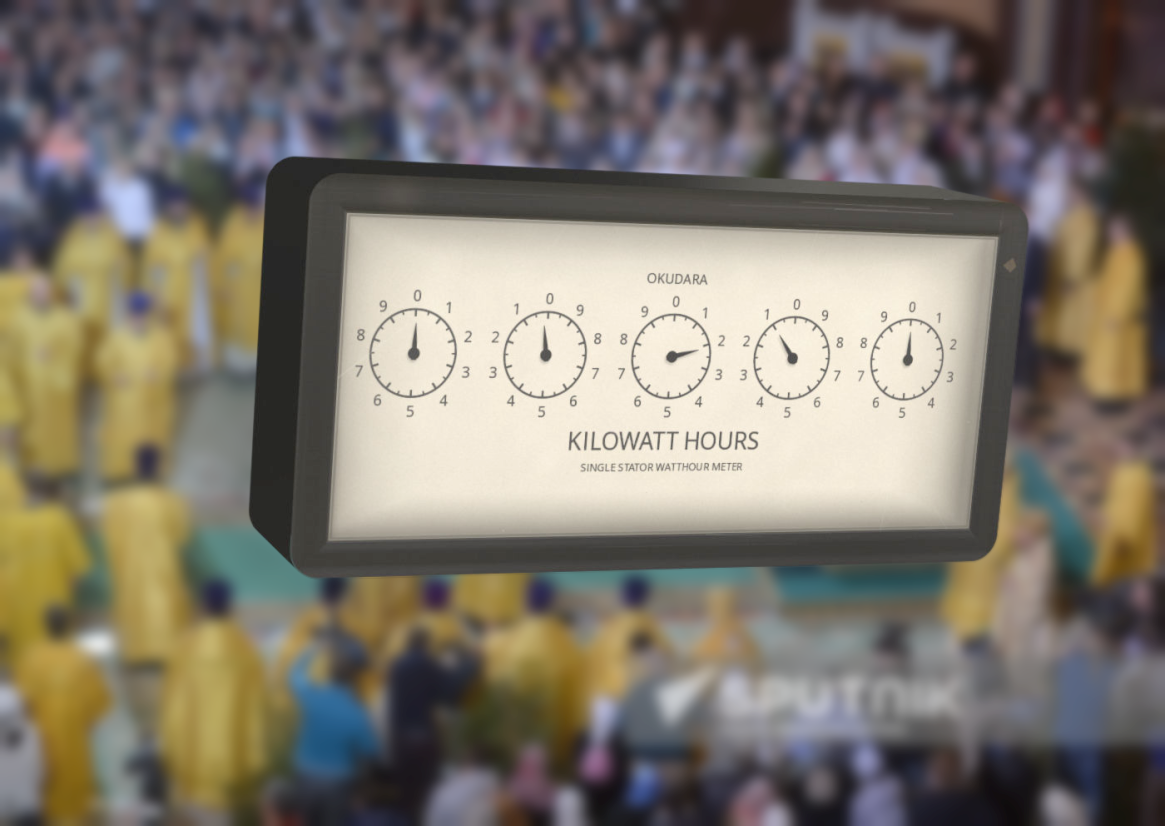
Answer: 210 kWh
